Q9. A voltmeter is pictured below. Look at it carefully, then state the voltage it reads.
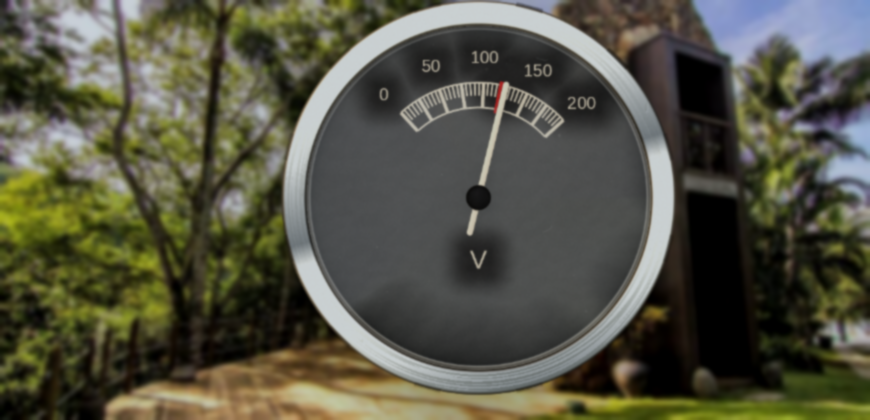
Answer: 125 V
